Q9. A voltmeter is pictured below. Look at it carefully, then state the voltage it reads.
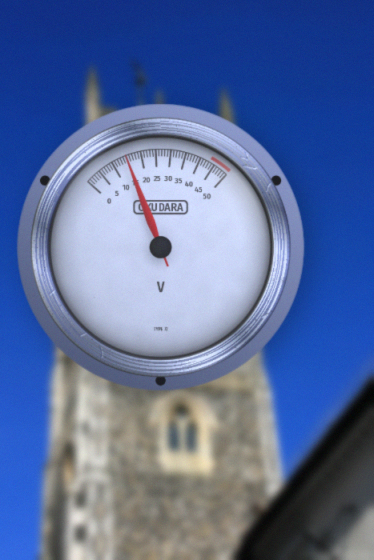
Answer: 15 V
